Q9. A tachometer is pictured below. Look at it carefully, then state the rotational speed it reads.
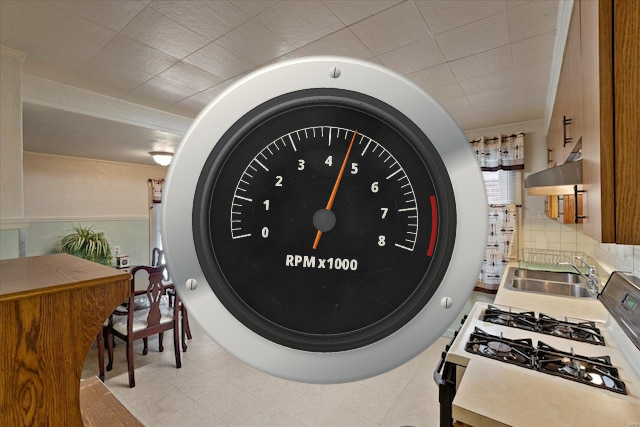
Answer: 4600 rpm
